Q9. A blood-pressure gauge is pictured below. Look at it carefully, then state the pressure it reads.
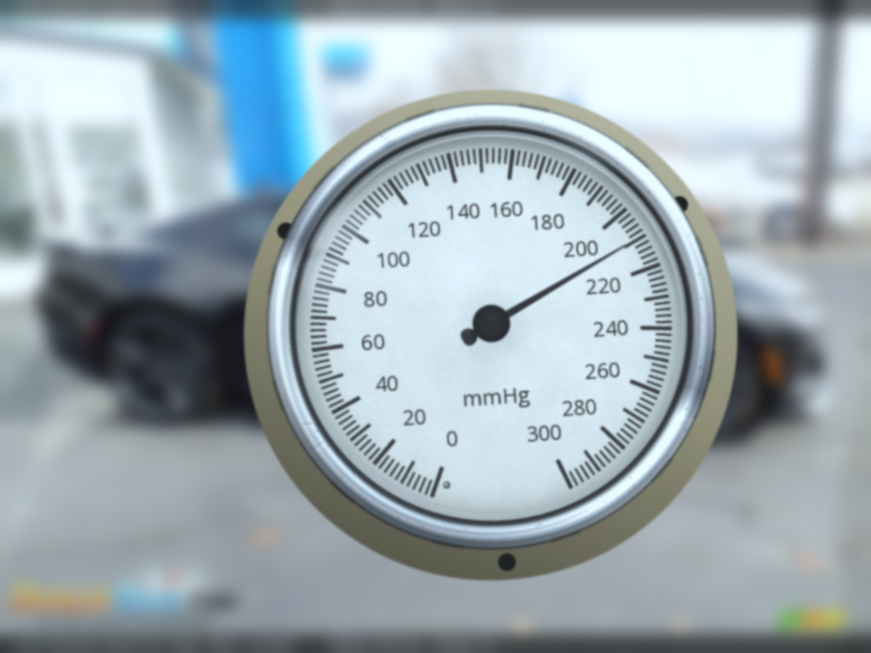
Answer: 210 mmHg
